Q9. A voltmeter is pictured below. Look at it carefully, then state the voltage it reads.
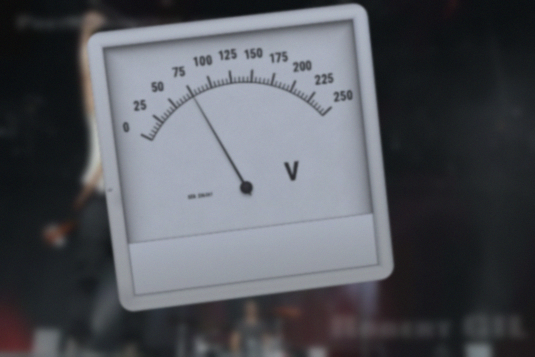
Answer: 75 V
